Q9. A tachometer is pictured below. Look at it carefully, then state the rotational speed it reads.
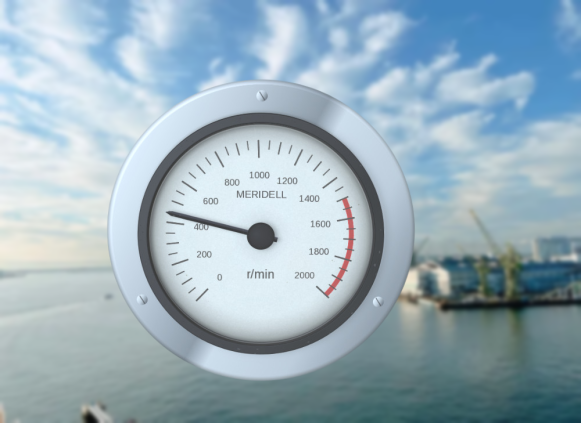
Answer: 450 rpm
